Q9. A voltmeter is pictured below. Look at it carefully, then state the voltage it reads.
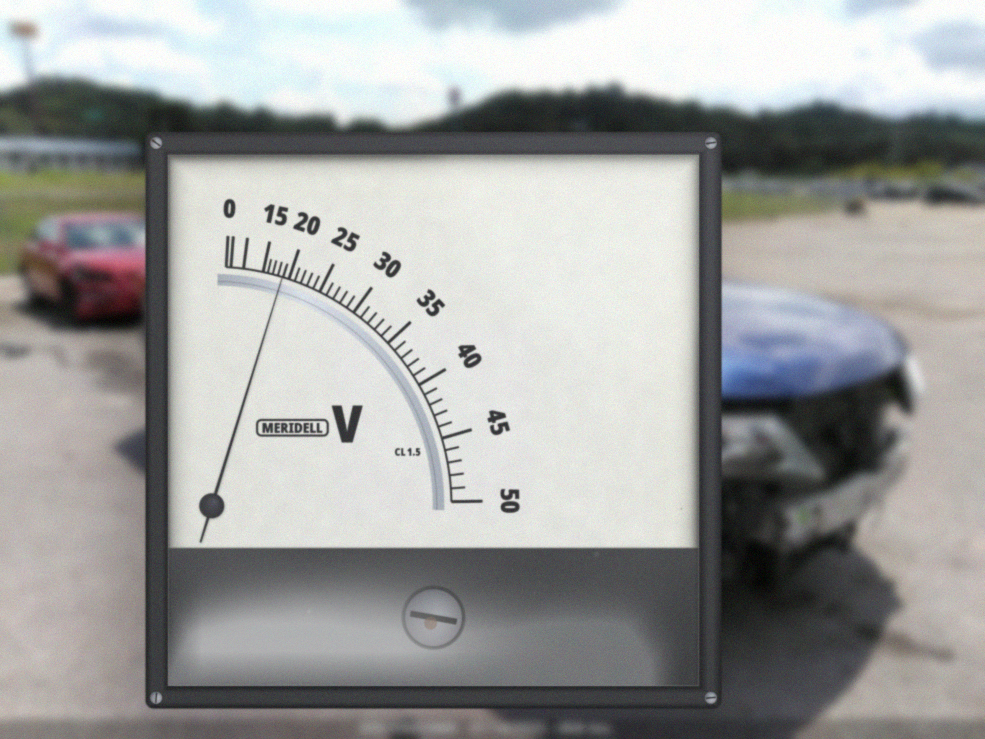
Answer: 19 V
